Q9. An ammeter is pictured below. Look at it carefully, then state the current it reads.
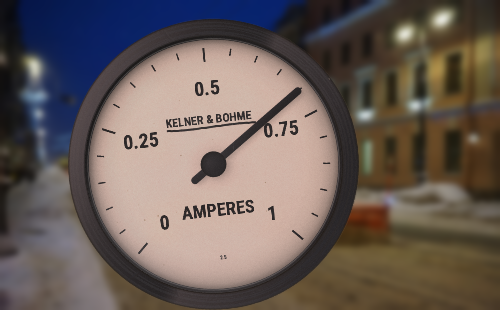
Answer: 0.7 A
